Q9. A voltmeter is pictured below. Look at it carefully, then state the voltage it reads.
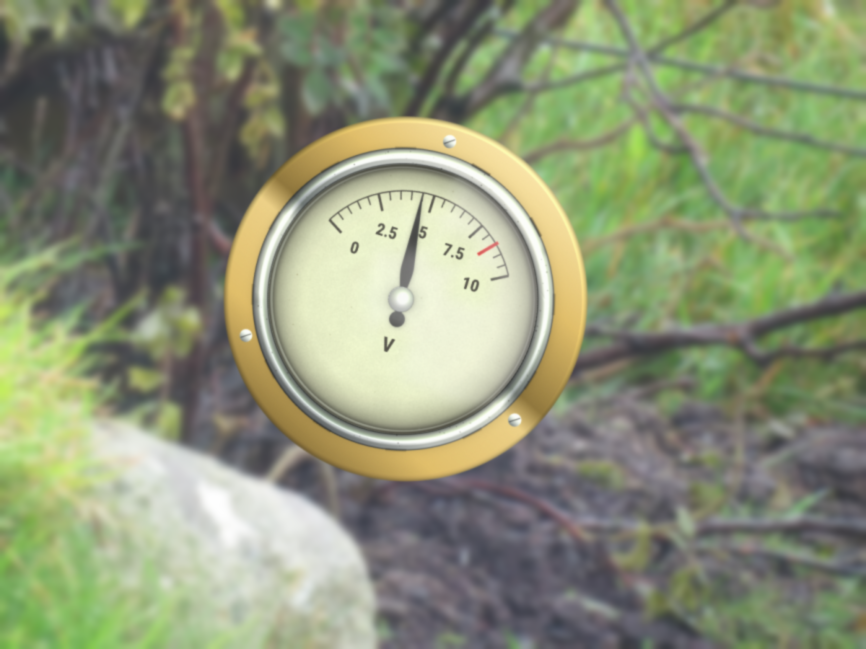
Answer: 4.5 V
